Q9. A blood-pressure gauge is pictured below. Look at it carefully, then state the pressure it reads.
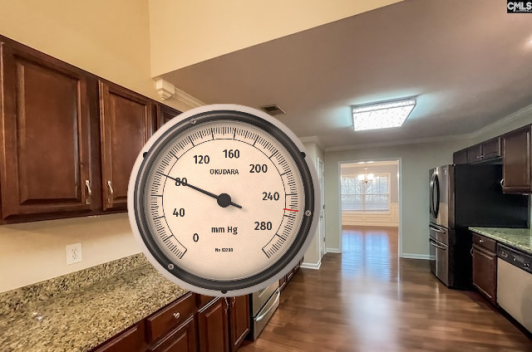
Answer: 80 mmHg
